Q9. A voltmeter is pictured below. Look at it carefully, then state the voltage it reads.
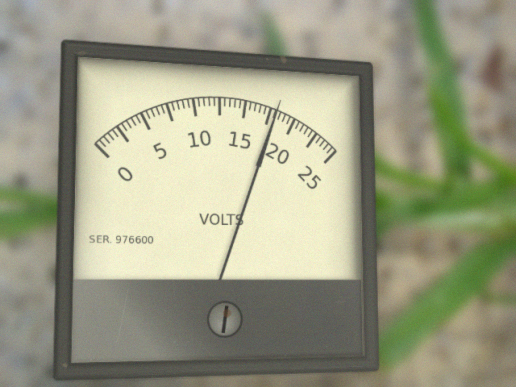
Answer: 18 V
